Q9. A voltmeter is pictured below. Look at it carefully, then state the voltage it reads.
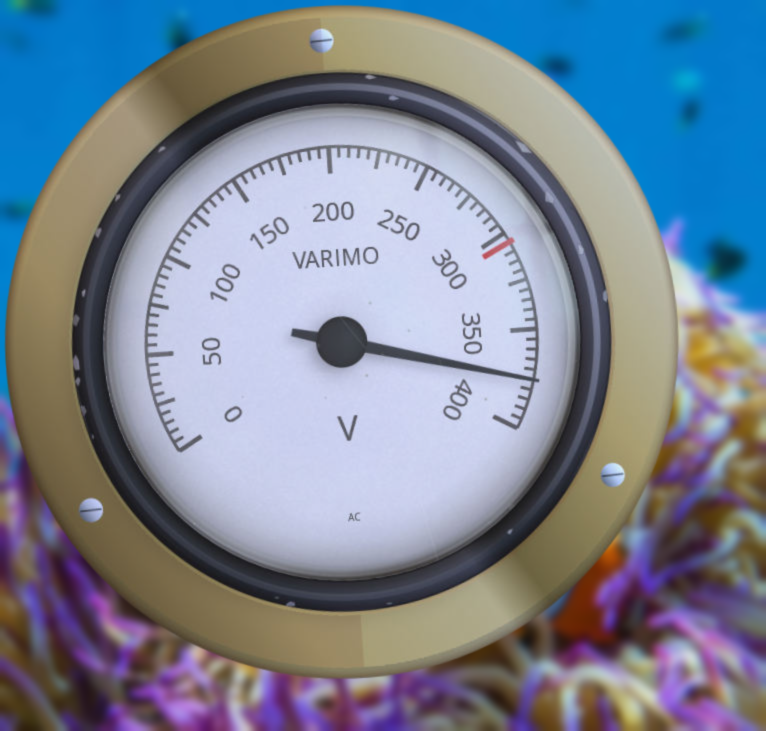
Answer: 375 V
